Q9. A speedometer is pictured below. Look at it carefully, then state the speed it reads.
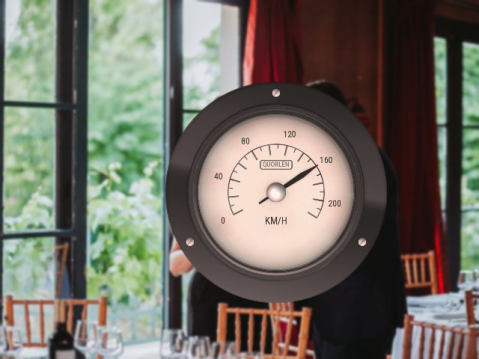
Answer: 160 km/h
